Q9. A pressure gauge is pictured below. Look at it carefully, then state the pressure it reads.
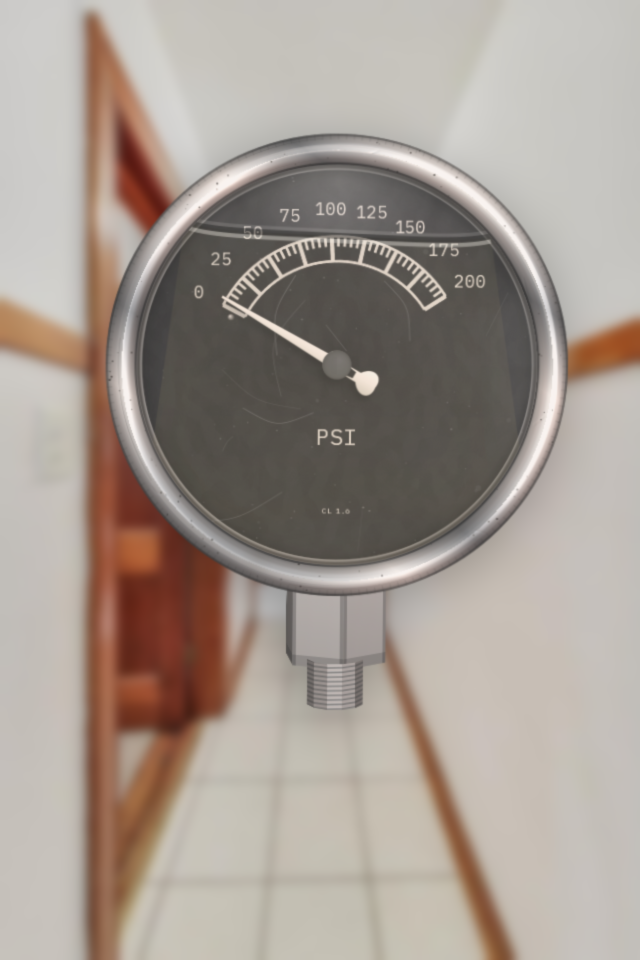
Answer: 5 psi
